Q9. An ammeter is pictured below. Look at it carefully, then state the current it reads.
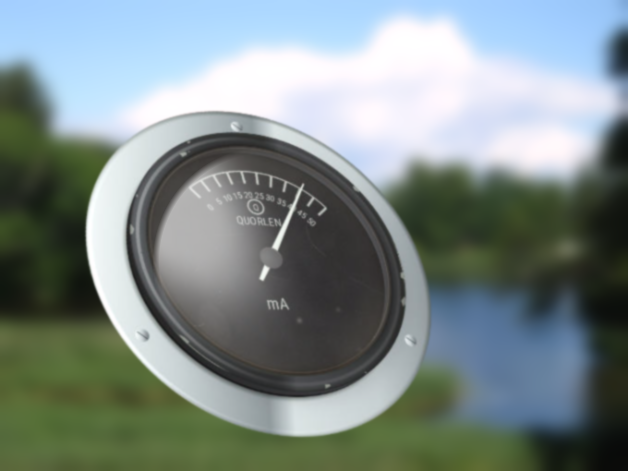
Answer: 40 mA
